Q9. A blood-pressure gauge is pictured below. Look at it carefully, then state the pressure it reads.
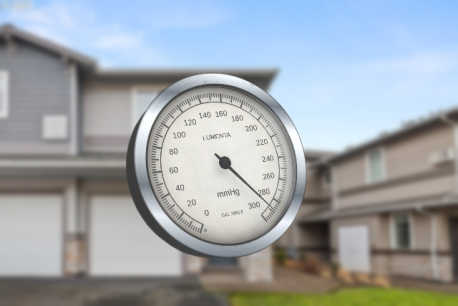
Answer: 290 mmHg
